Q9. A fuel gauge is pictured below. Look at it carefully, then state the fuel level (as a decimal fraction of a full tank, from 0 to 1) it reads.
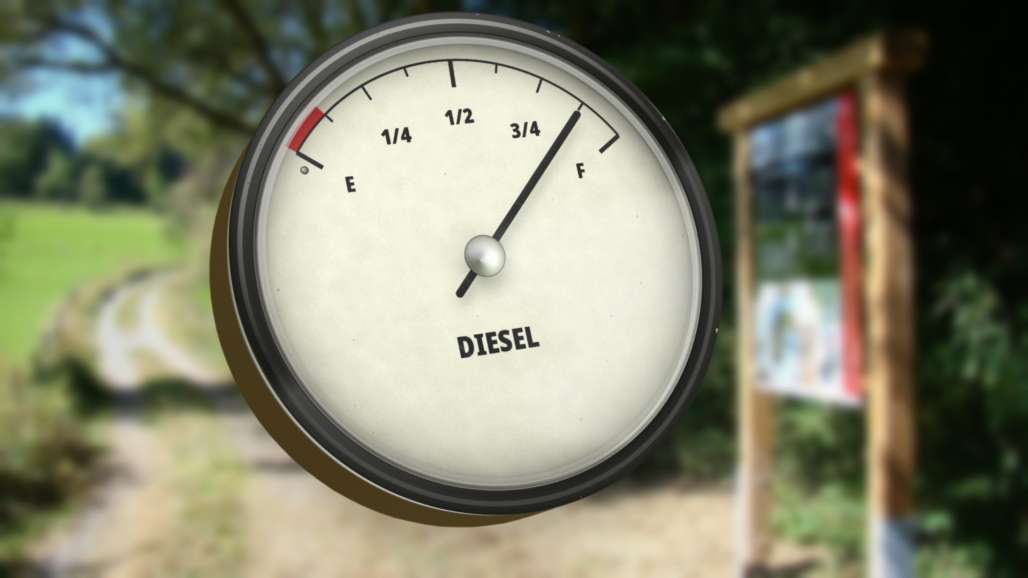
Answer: 0.875
